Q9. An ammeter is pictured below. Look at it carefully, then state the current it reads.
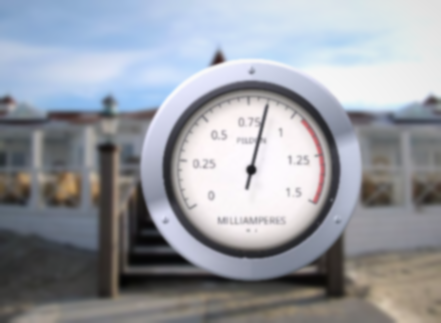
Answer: 0.85 mA
